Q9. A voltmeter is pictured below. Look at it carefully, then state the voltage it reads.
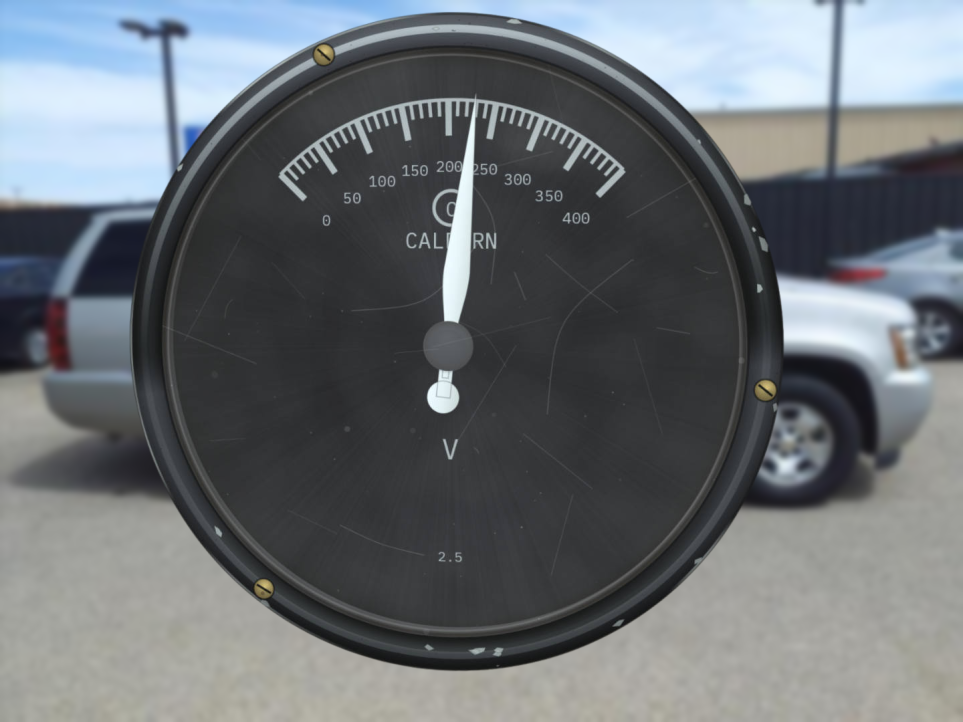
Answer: 230 V
